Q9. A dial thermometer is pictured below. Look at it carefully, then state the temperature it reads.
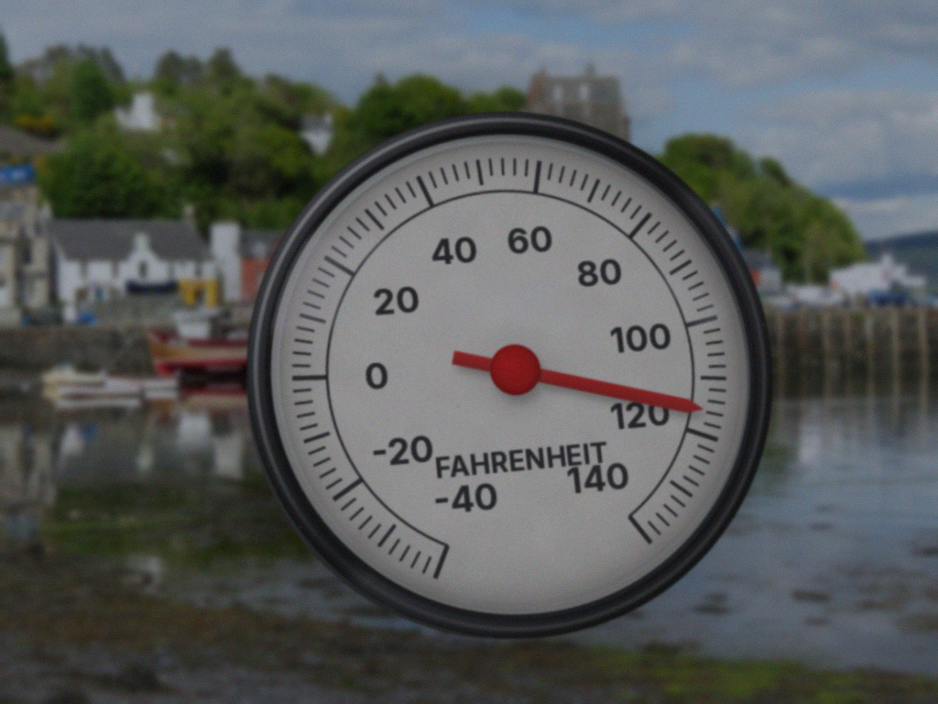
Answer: 116 °F
